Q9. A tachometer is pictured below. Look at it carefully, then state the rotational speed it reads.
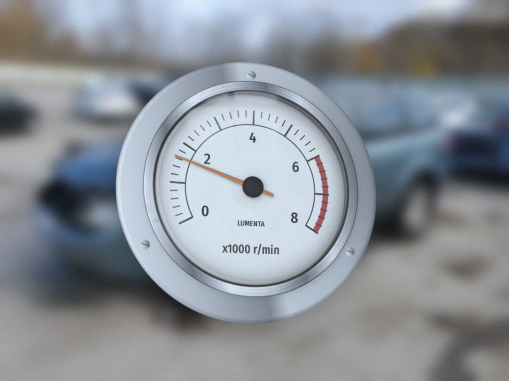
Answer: 1600 rpm
